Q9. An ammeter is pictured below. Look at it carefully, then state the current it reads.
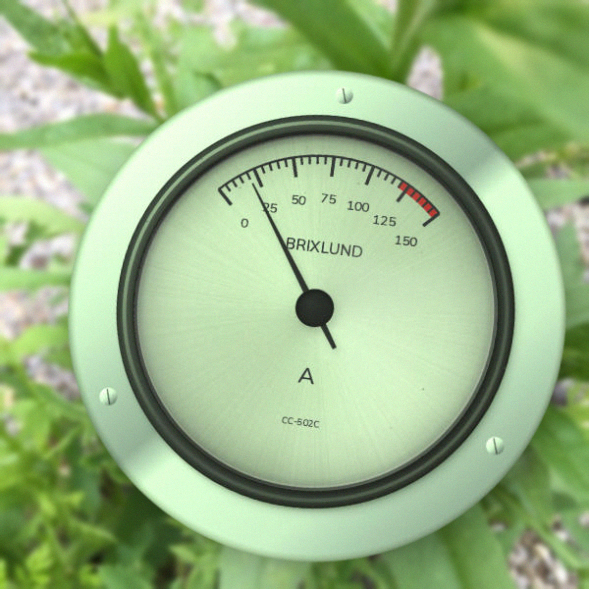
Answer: 20 A
